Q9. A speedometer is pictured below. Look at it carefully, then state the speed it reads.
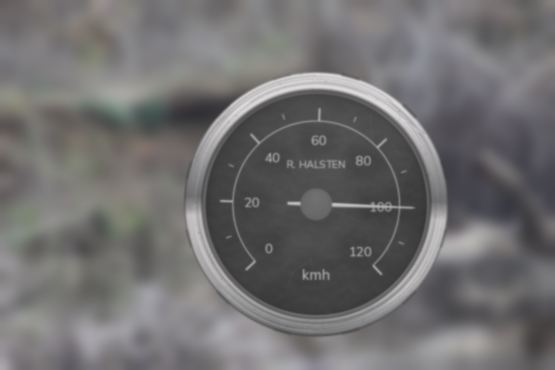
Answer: 100 km/h
